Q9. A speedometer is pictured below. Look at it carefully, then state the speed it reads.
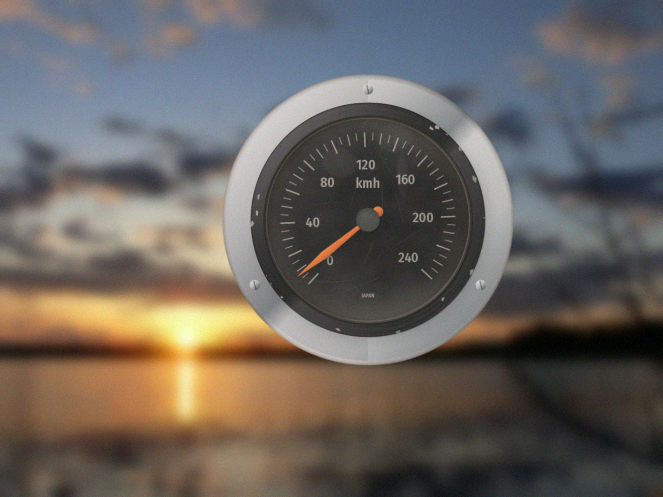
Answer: 7.5 km/h
